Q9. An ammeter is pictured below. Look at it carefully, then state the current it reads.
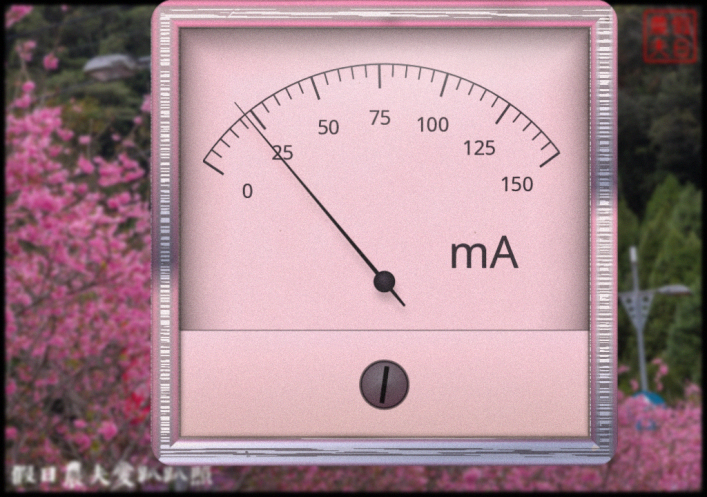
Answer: 22.5 mA
